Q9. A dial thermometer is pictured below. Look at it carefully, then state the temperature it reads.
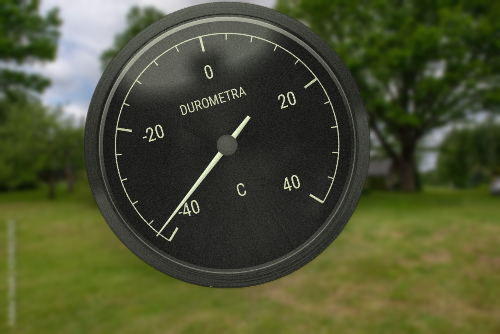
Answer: -38 °C
